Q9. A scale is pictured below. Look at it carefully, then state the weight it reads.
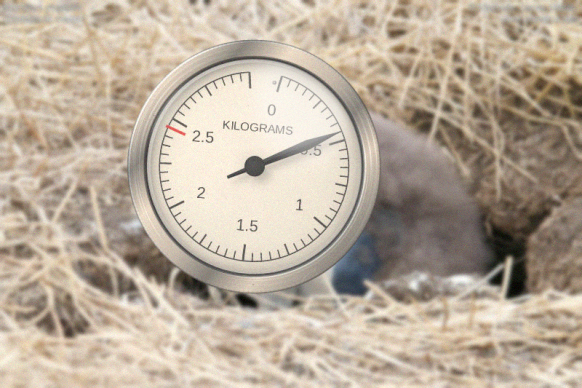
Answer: 0.45 kg
